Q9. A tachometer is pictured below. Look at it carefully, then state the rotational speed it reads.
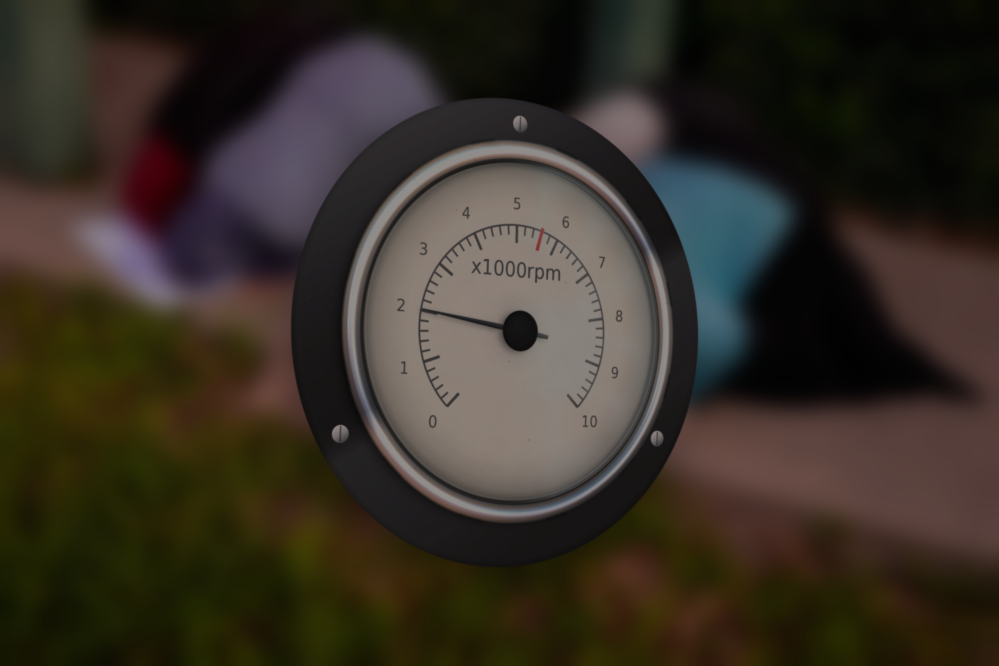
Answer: 2000 rpm
